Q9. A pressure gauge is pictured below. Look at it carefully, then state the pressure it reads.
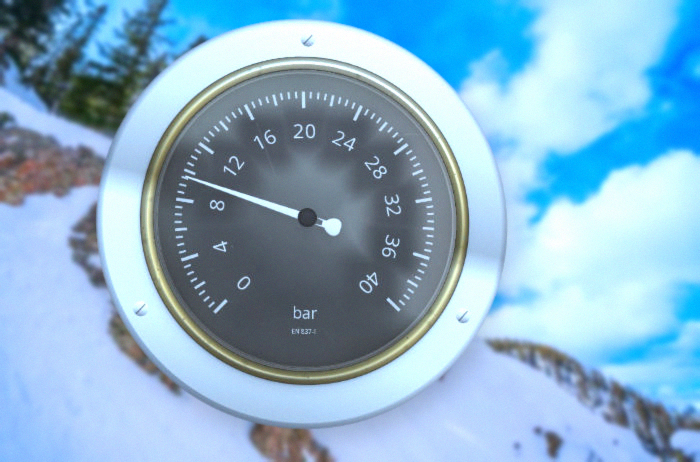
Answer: 9.5 bar
